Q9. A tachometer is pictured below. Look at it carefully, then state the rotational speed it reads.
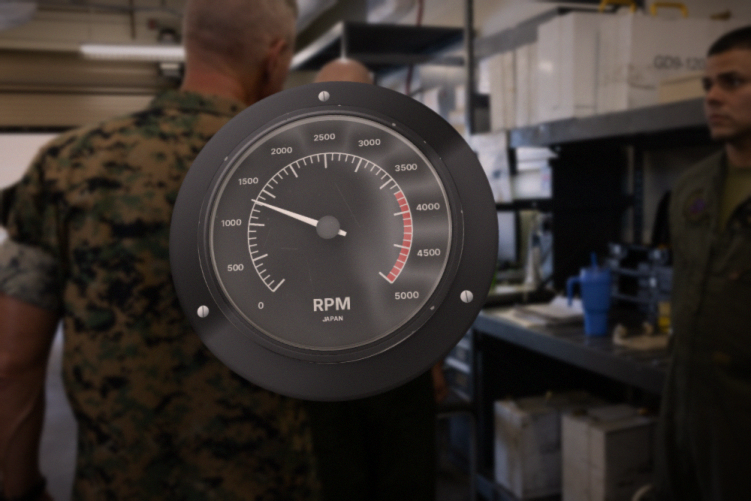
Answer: 1300 rpm
